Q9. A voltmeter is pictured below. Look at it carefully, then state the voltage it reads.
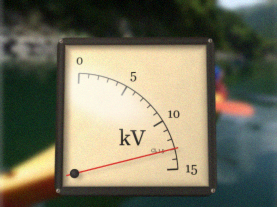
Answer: 13 kV
